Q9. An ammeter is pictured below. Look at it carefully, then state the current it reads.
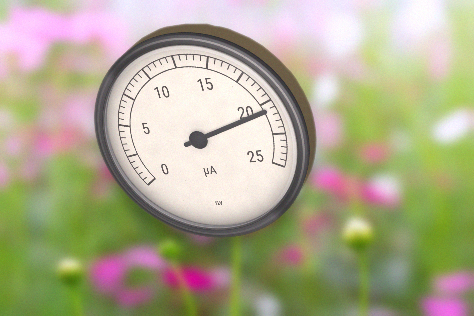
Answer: 20.5 µA
